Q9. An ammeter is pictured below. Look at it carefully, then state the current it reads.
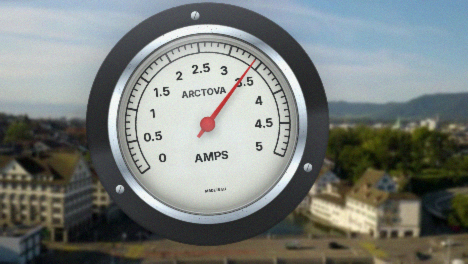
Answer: 3.4 A
